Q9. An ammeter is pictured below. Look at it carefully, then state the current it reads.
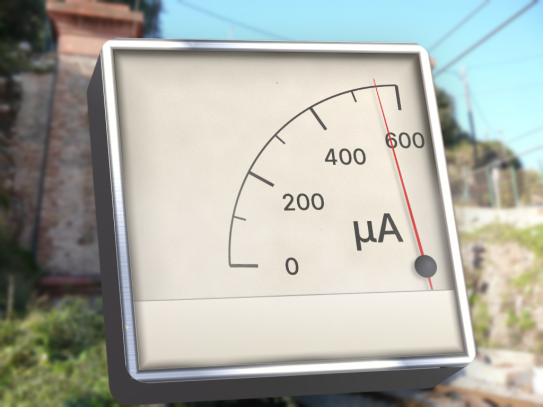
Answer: 550 µA
